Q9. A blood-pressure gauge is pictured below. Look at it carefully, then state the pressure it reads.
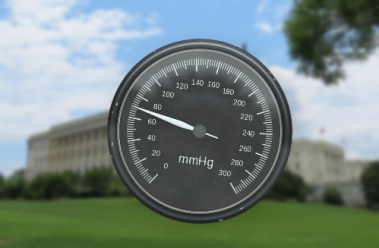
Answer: 70 mmHg
